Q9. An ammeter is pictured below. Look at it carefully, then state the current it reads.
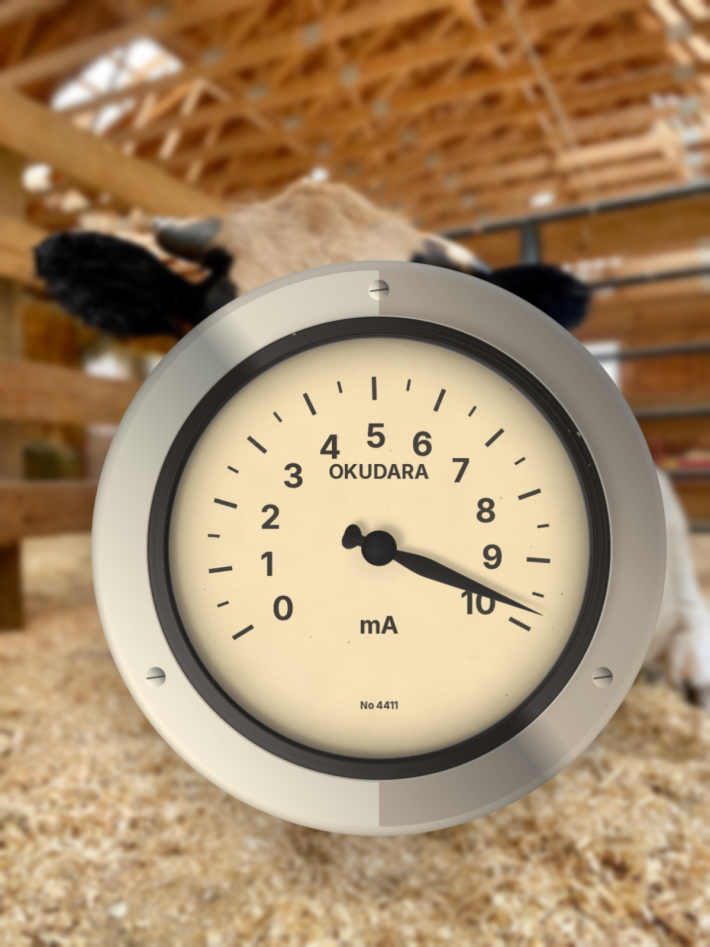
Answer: 9.75 mA
